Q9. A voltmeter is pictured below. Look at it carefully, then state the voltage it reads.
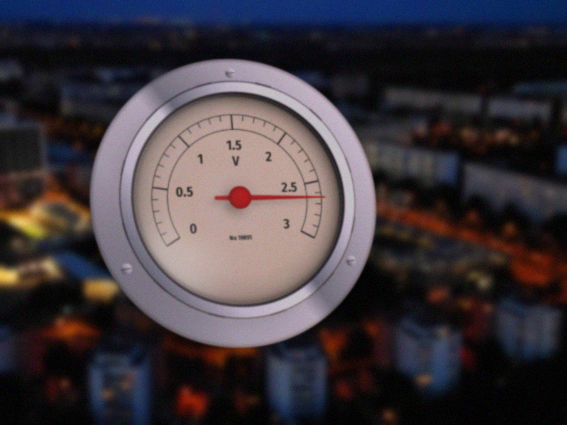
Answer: 2.65 V
